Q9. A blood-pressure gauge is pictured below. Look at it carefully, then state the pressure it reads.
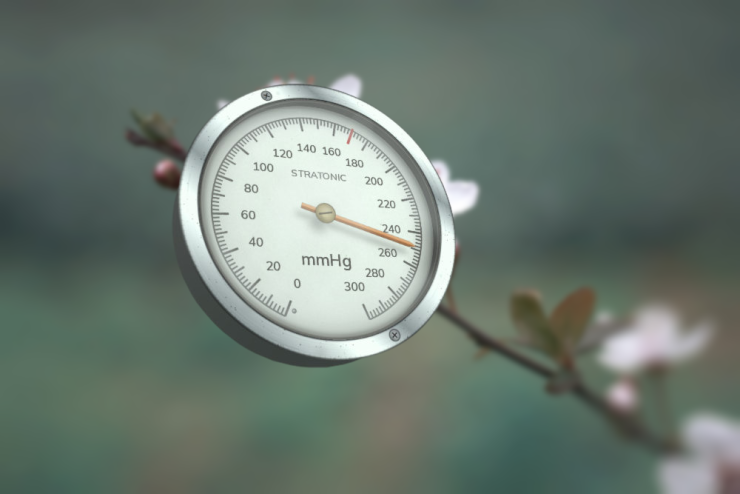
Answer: 250 mmHg
